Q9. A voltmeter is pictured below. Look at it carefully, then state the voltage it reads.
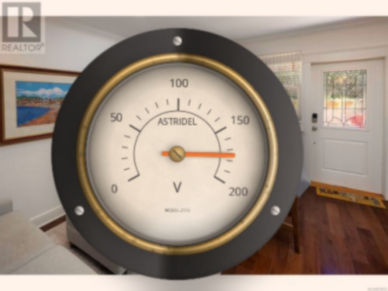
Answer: 175 V
